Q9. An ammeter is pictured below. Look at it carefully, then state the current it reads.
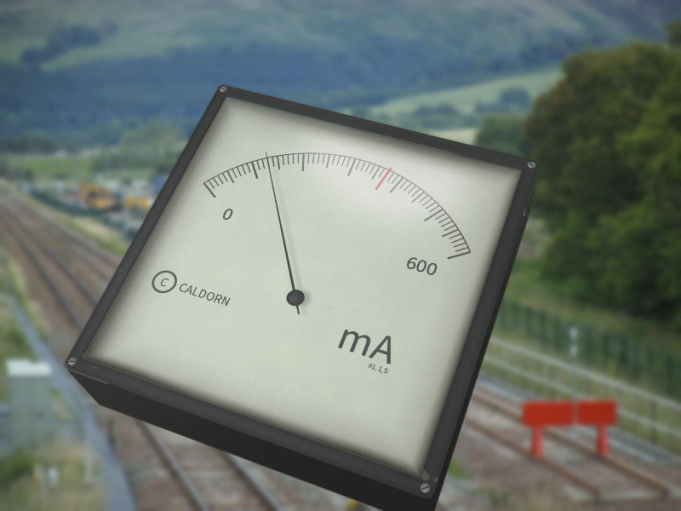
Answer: 130 mA
